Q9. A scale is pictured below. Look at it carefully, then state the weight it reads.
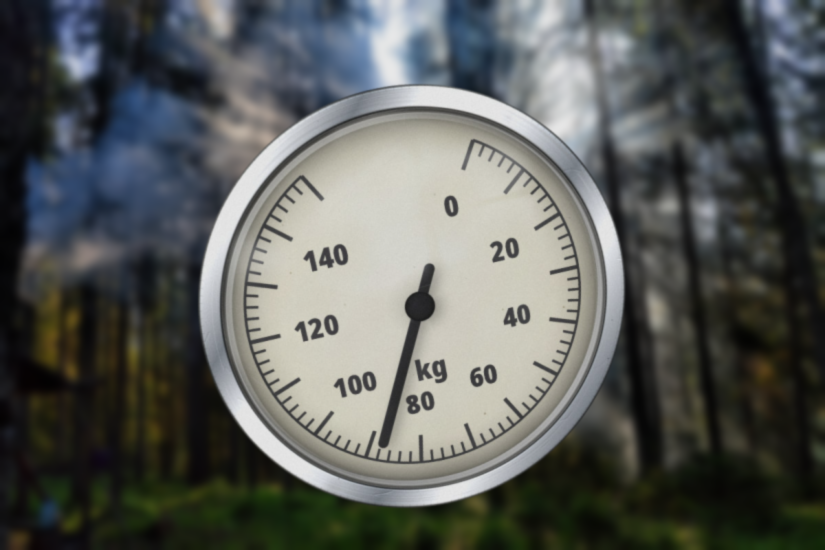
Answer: 88 kg
